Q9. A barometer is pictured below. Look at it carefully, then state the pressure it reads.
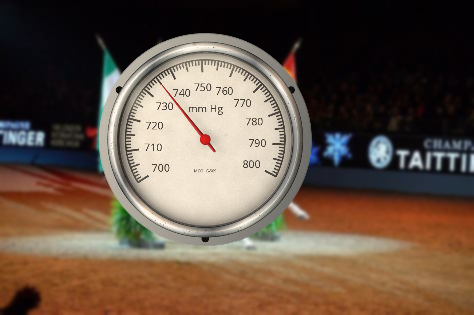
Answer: 735 mmHg
